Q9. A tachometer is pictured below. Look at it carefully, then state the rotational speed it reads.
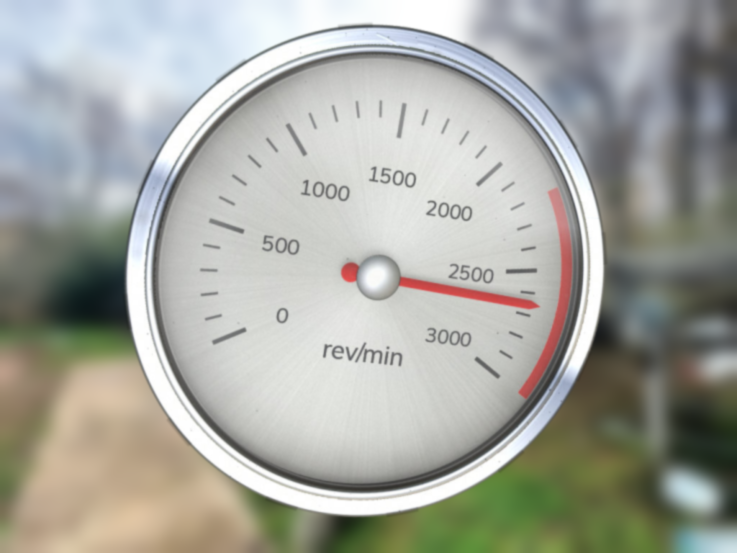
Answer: 2650 rpm
